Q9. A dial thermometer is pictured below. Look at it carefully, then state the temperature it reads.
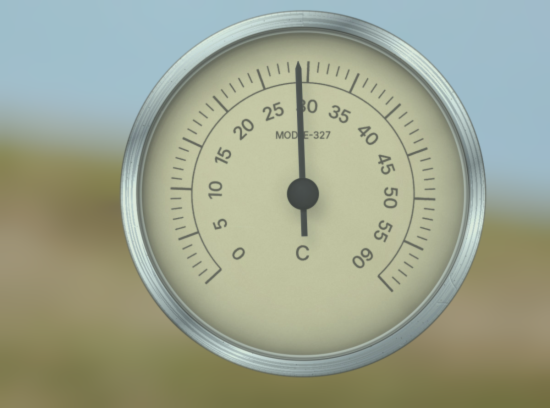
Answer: 29 °C
